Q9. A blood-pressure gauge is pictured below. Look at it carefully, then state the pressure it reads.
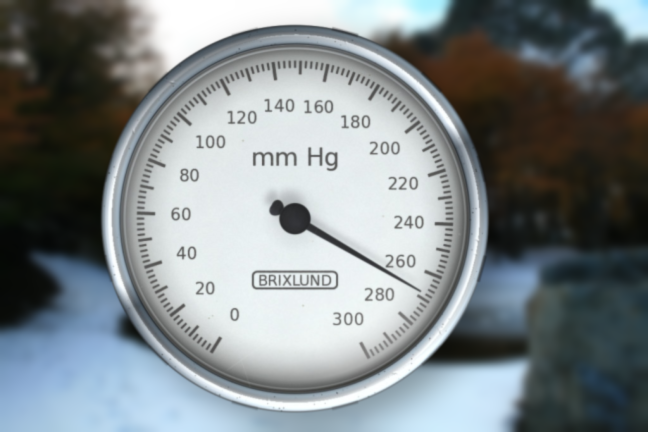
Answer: 268 mmHg
